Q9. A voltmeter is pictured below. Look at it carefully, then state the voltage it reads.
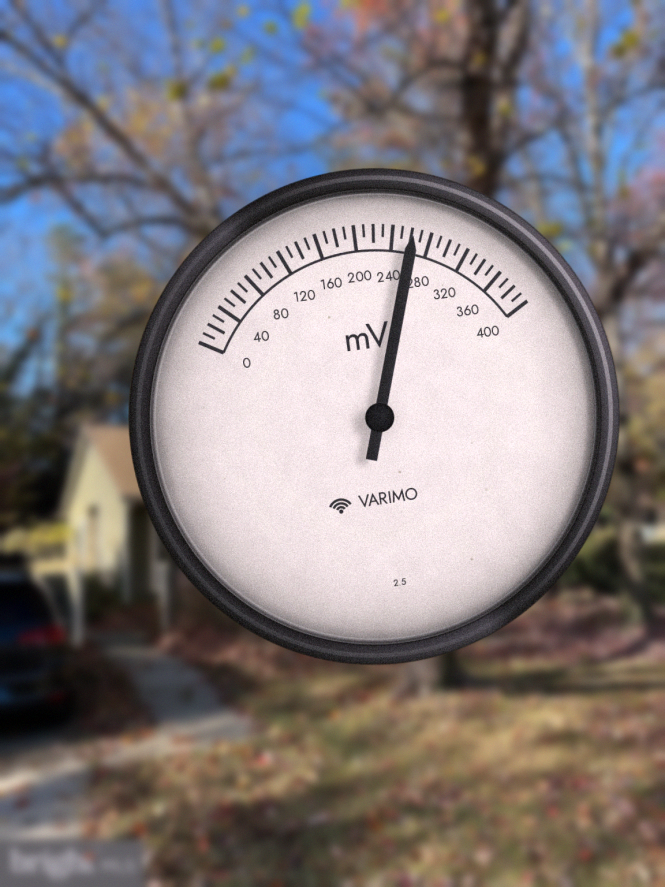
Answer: 260 mV
